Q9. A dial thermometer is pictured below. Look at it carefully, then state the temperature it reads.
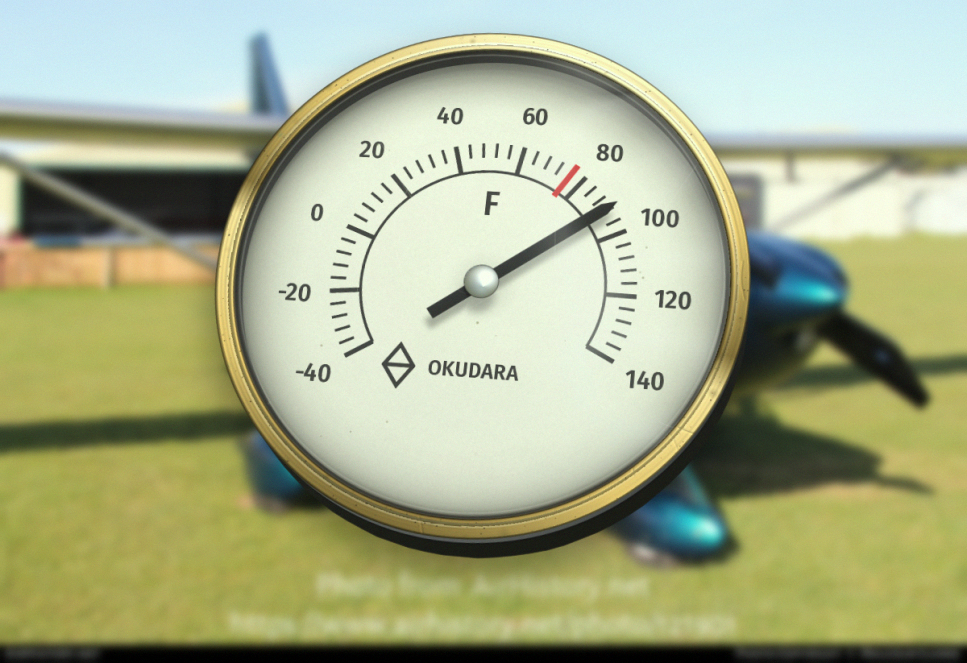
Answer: 92 °F
